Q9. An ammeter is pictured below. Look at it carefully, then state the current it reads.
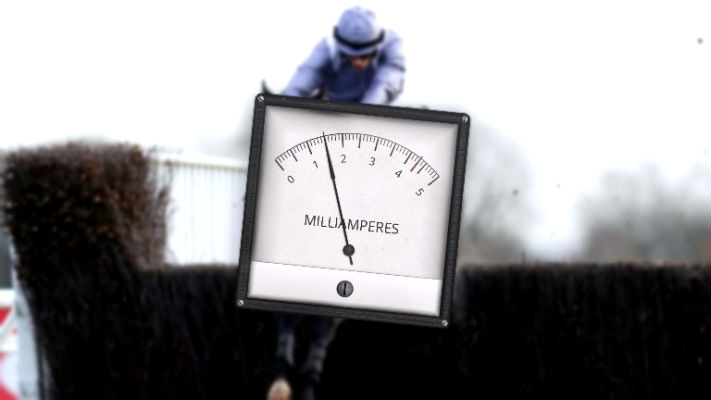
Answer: 1.5 mA
